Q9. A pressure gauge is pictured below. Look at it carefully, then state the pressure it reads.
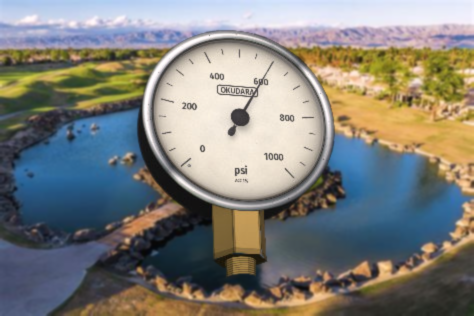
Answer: 600 psi
